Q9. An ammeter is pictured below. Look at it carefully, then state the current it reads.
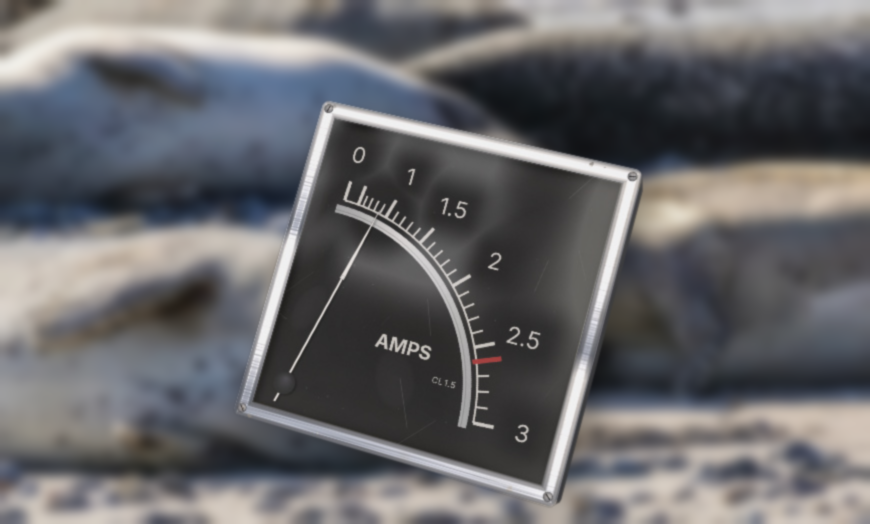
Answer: 0.9 A
